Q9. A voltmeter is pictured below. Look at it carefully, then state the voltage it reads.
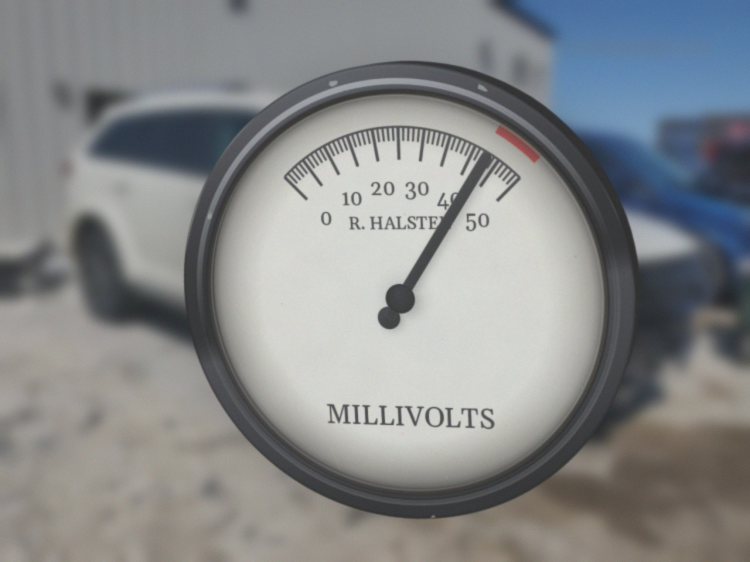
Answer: 43 mV
